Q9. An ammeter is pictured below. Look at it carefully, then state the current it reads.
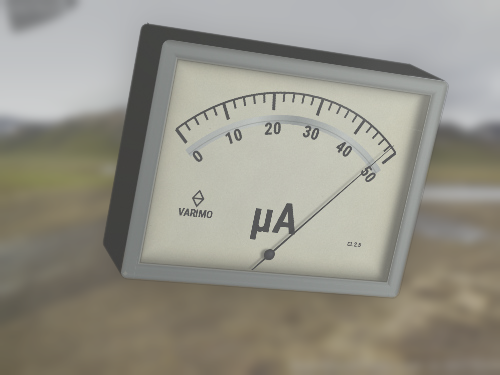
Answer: 48 µA
